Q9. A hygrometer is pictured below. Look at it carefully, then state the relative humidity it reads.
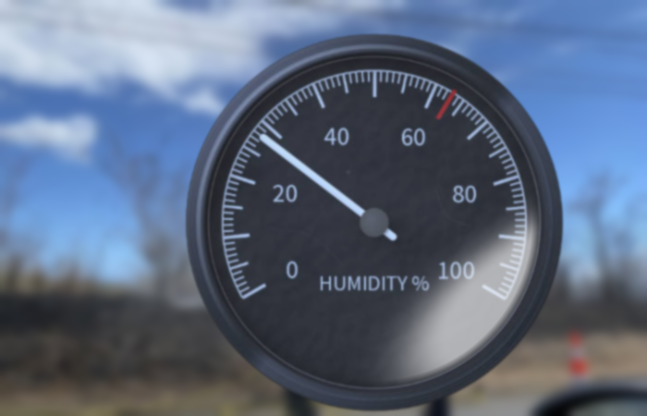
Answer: 28 %
